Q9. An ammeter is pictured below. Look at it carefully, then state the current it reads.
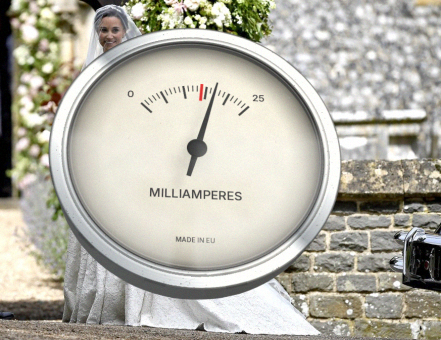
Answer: 17 mA
